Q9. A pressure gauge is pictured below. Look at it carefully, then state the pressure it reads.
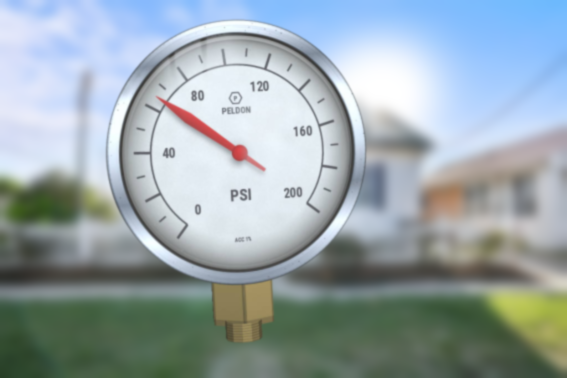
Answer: 65 psi
